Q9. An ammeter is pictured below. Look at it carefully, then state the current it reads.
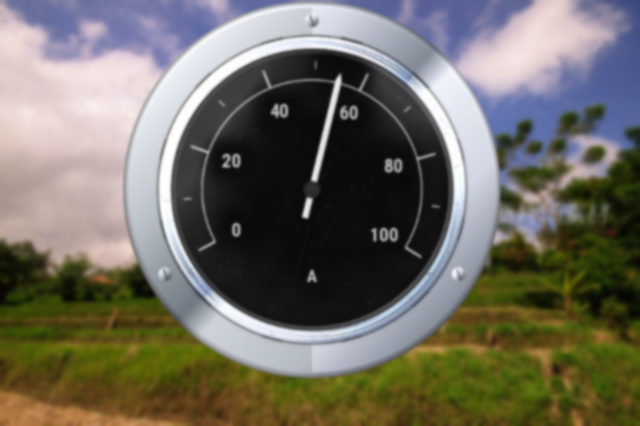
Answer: 55 A
